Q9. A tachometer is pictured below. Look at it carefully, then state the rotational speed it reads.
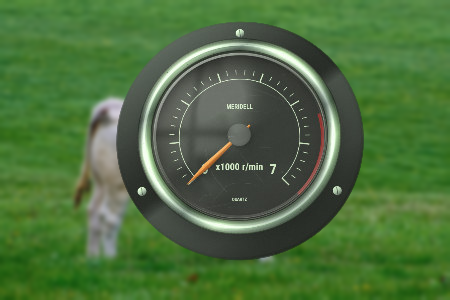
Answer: 0 rpm
